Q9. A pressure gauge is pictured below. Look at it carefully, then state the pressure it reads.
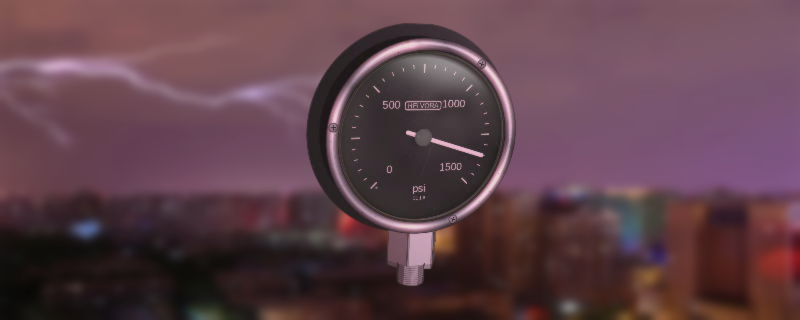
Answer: 1350 psi
